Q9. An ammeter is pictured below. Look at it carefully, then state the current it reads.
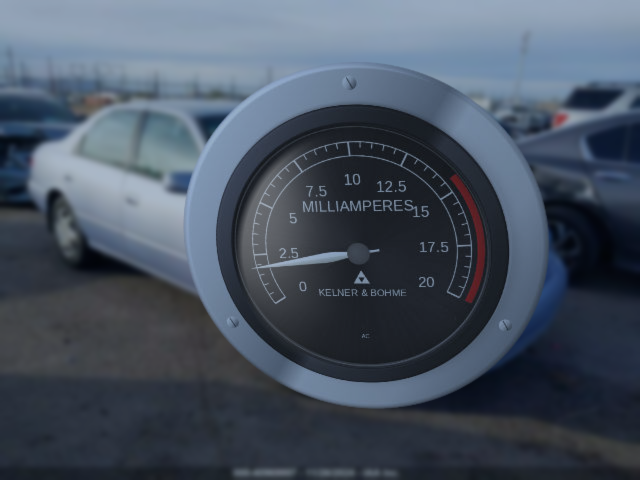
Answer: 2 mA
